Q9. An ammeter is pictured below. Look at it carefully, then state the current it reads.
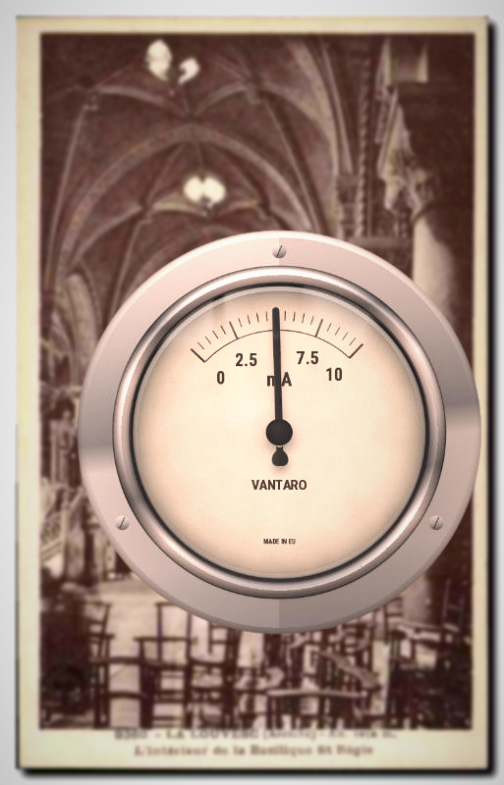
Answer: 5 mA
